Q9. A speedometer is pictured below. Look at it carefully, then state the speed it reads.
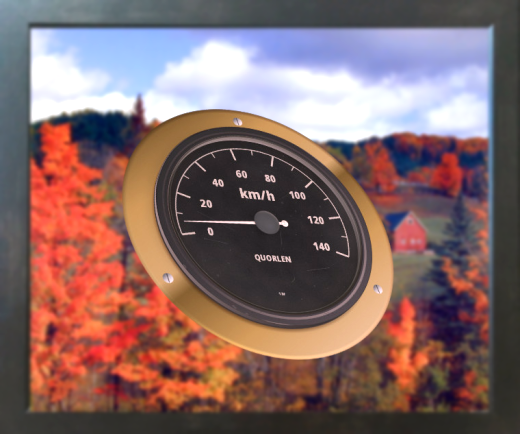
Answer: 5 km/h
